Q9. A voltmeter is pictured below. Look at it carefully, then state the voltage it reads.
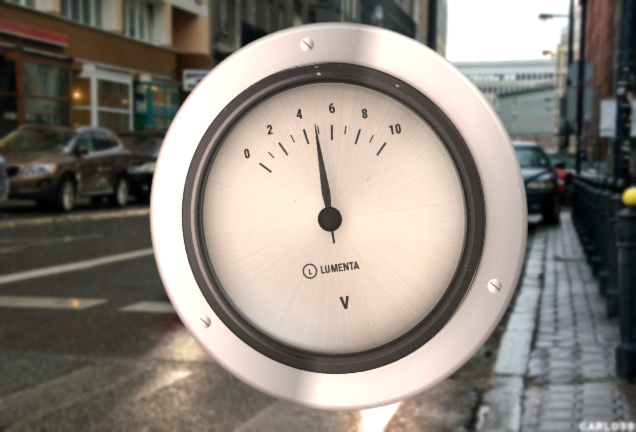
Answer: 5 V
